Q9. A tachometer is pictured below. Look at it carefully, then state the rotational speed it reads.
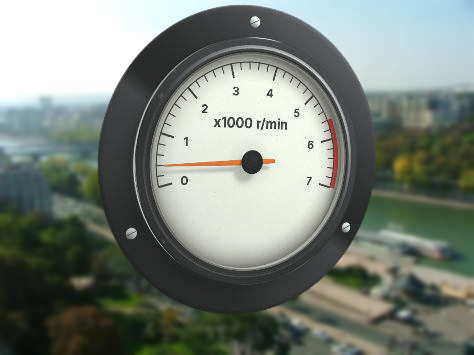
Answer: 400 rpm
